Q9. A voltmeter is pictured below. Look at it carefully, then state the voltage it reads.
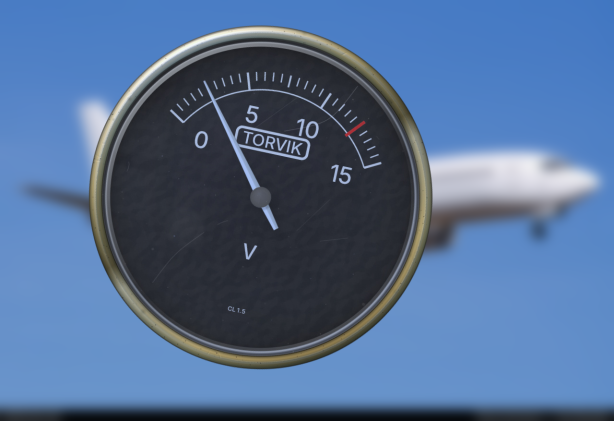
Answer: 2.5 V
